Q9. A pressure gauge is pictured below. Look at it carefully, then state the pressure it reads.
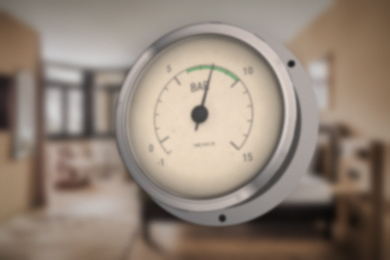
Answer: 8 bar
